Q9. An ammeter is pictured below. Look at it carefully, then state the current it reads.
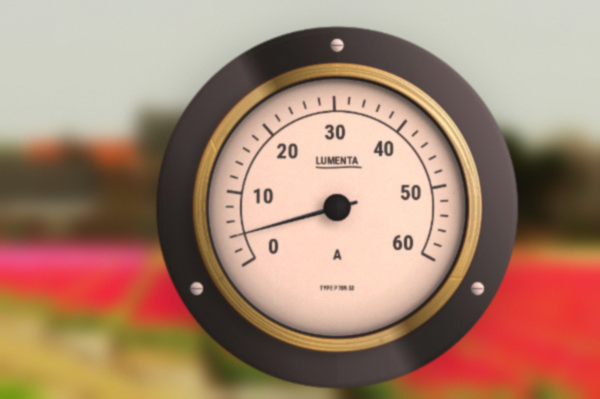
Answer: 4 A
